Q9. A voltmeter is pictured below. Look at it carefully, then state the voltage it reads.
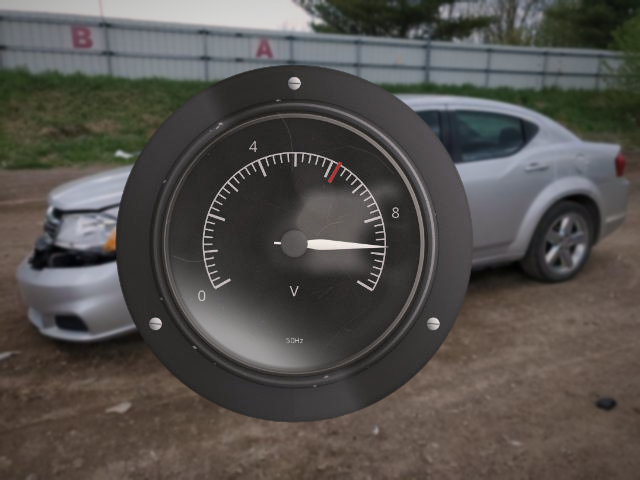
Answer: 8.8 V
